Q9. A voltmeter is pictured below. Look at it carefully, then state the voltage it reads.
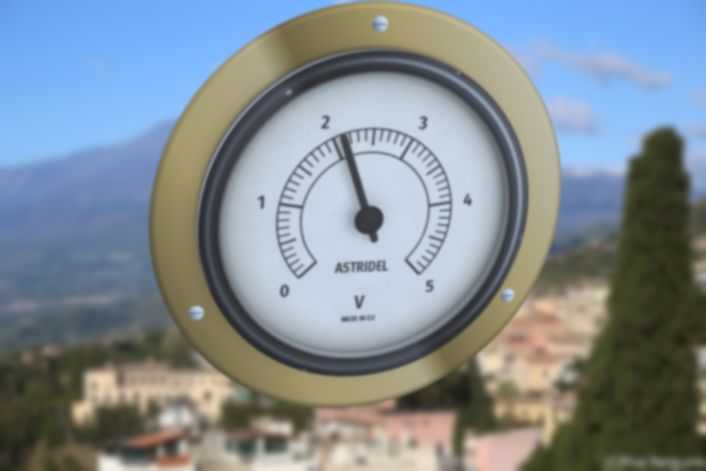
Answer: 2.1 V
